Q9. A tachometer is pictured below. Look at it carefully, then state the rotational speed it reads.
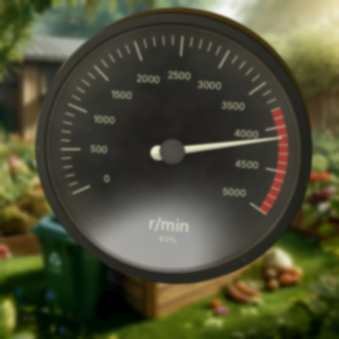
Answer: 4100 rpm
